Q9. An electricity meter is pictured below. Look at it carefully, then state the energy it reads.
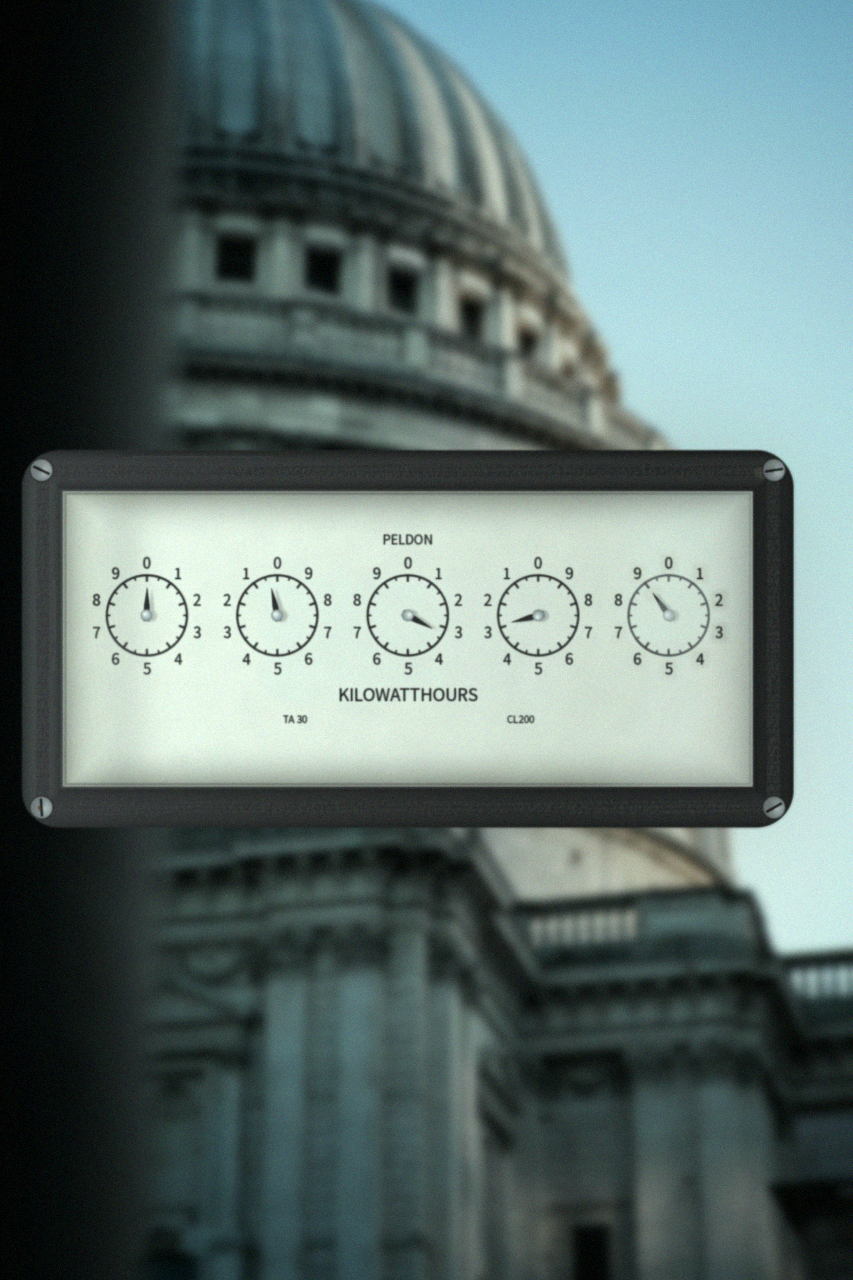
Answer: 329 kWh
